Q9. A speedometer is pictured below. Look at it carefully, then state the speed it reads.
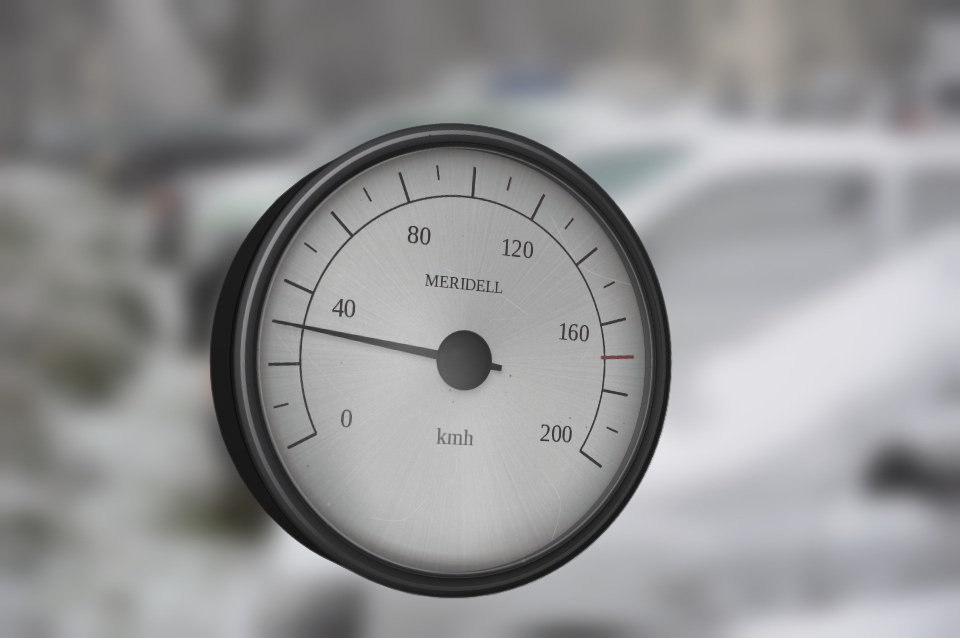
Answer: 30 km/h
